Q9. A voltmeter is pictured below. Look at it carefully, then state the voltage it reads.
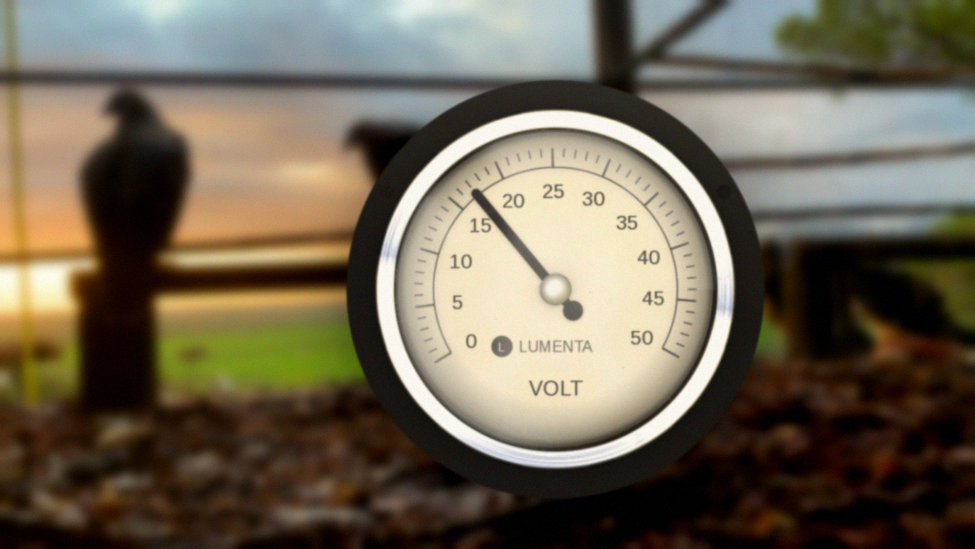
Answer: 17 V
